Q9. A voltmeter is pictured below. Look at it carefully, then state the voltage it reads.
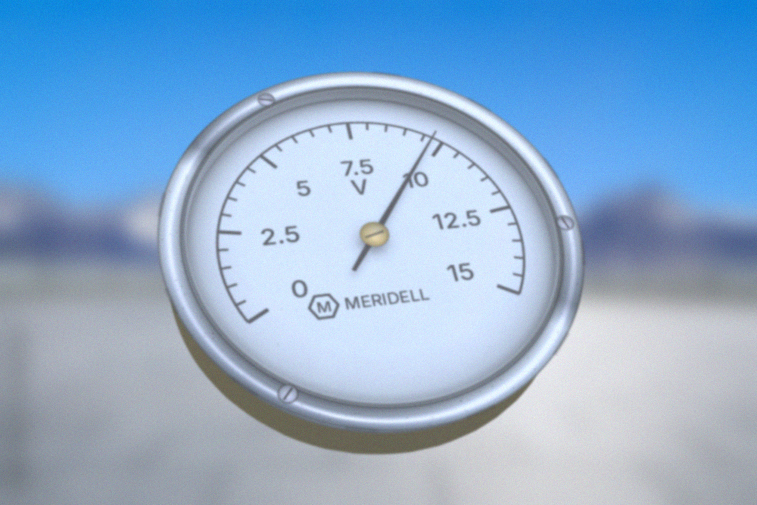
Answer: 9.75 V
